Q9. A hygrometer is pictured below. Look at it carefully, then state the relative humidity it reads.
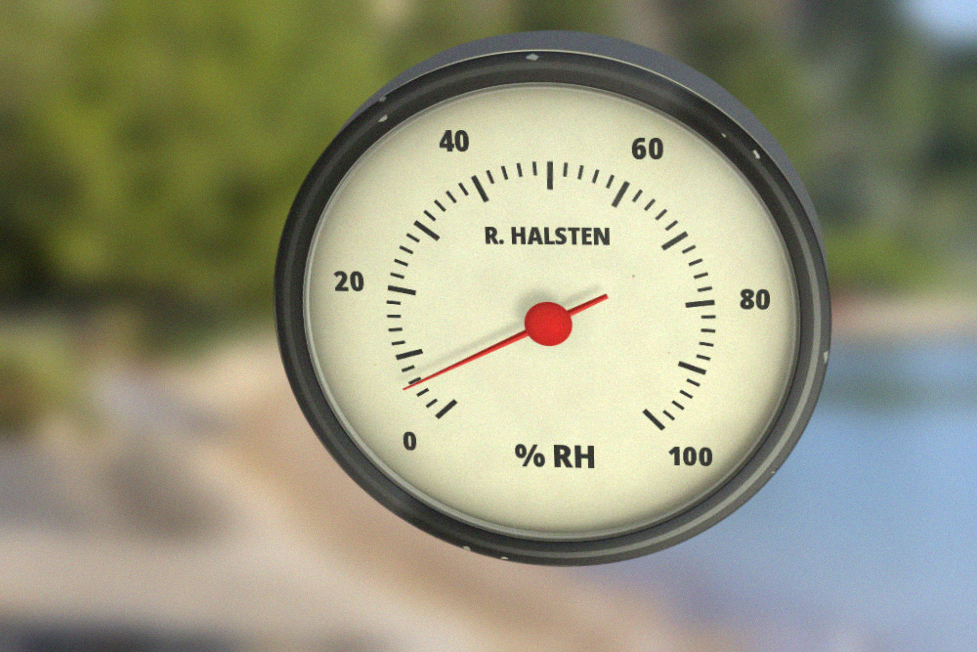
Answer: 6 %
